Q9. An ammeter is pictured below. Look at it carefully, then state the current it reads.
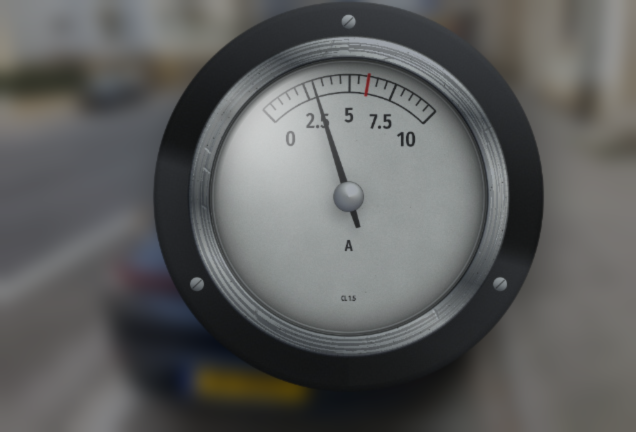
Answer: 3 A
